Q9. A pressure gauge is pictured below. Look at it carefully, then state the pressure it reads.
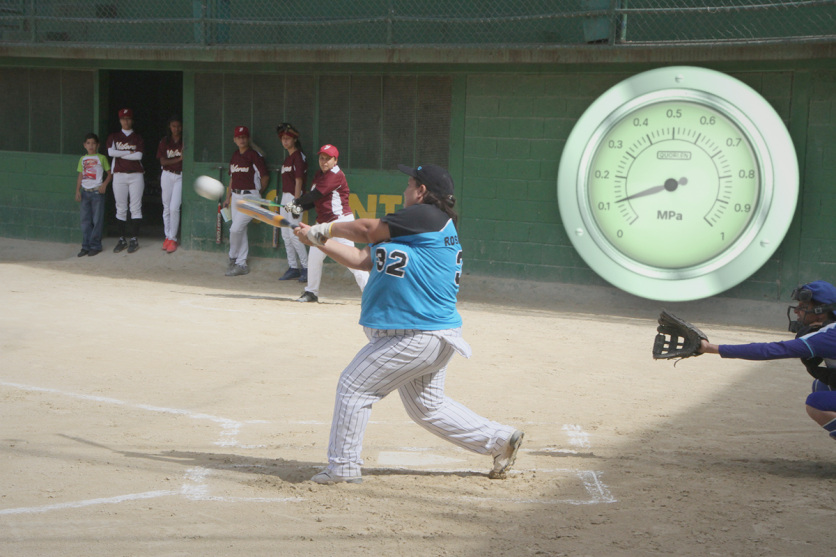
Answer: 0.1 MPa
